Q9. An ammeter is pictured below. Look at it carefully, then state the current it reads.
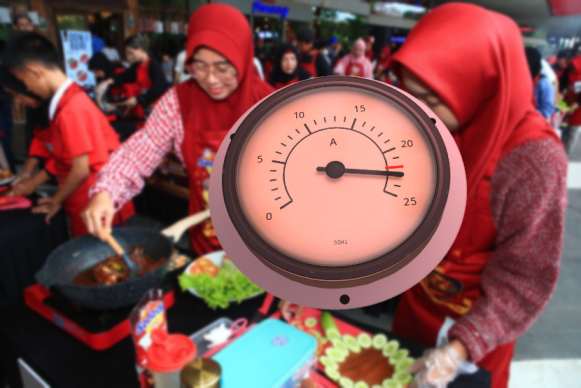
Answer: 23 A
